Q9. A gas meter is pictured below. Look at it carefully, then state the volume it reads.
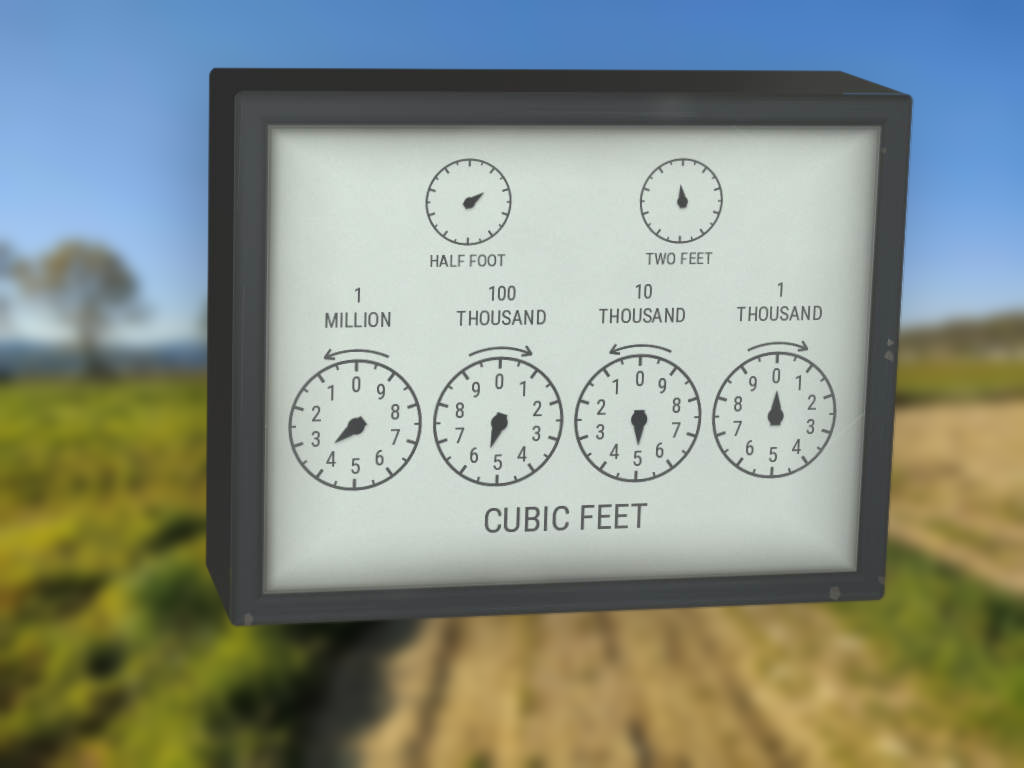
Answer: 355000 ft³
